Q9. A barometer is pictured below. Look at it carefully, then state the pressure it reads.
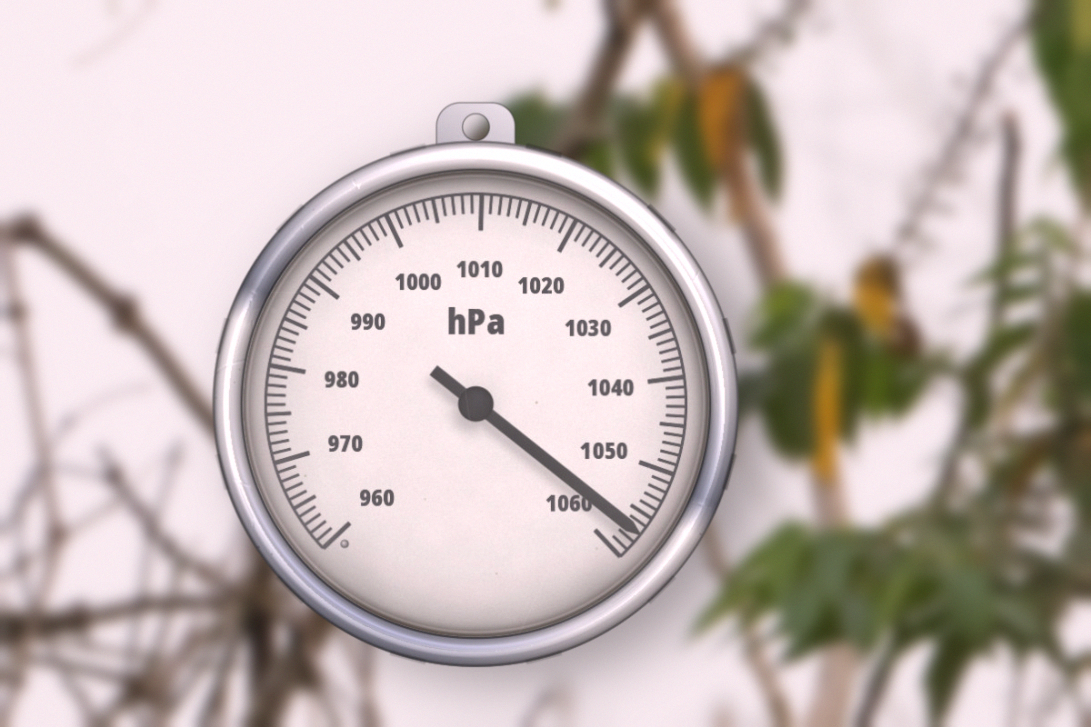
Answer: 1057 hPa
